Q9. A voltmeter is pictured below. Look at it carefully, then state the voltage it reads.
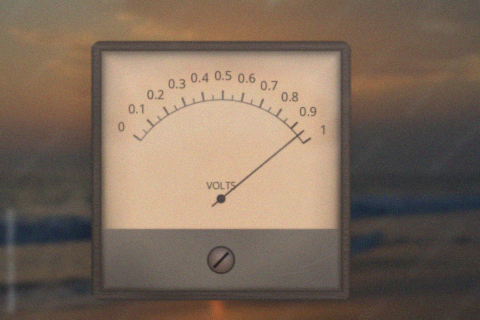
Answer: 0.95 V
